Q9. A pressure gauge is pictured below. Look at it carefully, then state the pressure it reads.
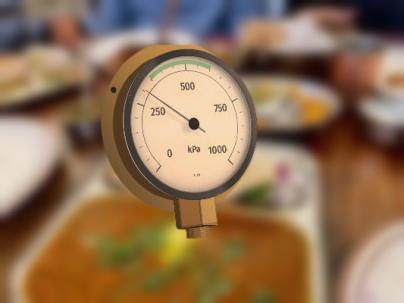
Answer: 300 kPa
